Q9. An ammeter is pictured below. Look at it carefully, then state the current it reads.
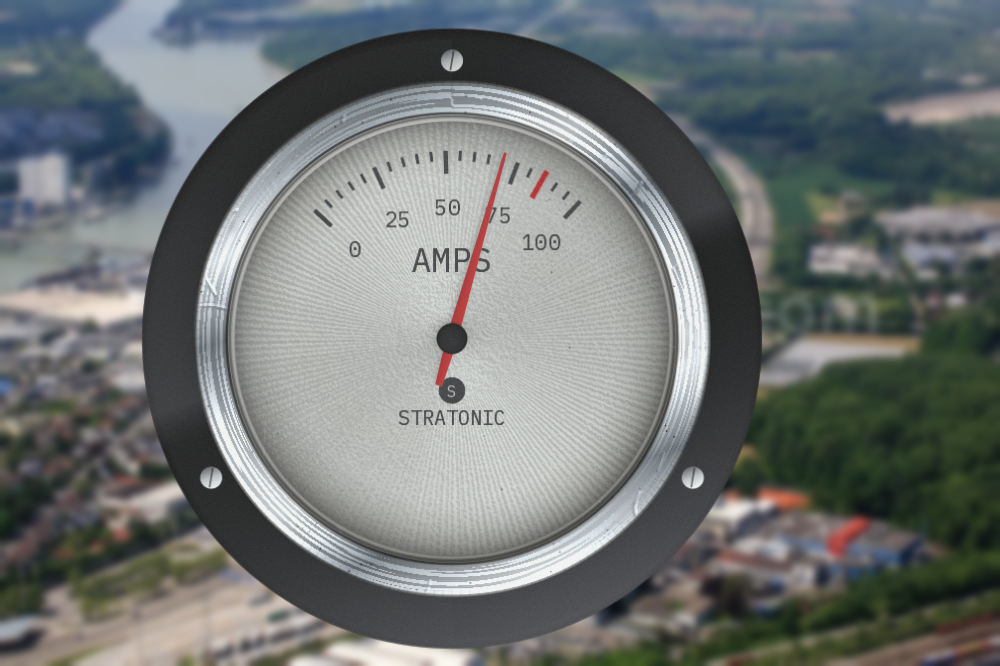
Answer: 70 A
